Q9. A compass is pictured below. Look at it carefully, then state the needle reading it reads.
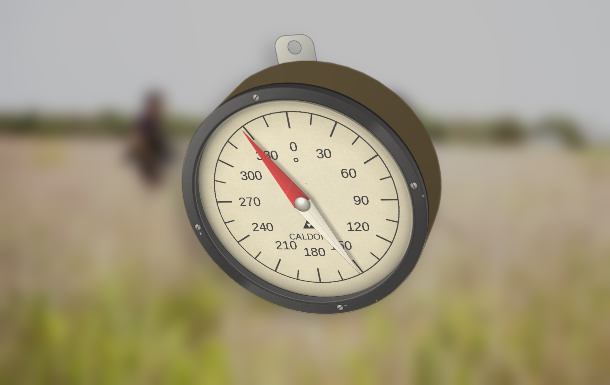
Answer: 330 °
